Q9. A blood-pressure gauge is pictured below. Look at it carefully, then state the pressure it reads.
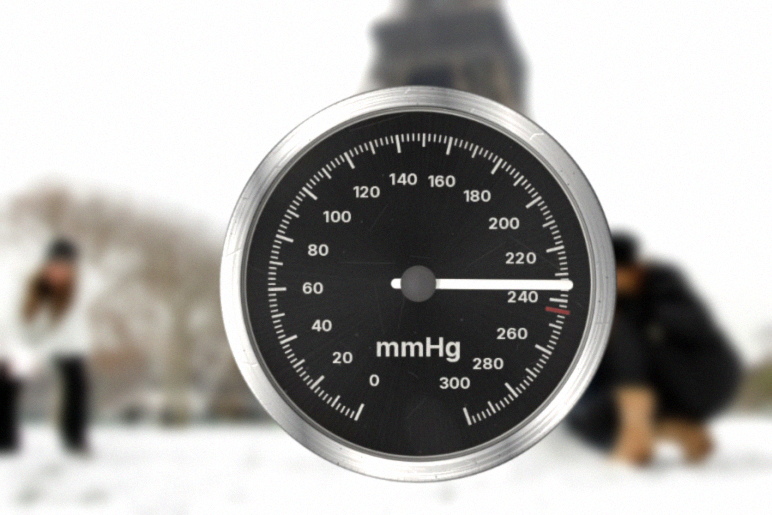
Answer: 234 mmHg
